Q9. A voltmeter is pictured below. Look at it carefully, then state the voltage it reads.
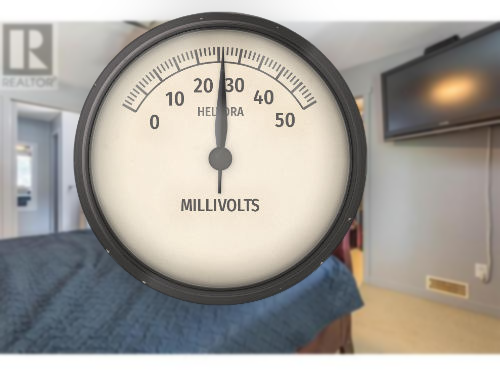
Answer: 26 mV
